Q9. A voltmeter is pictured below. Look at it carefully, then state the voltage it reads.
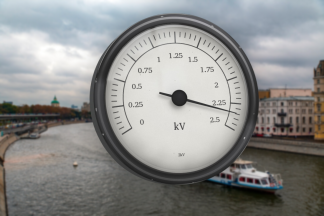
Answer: 2.35 kV
